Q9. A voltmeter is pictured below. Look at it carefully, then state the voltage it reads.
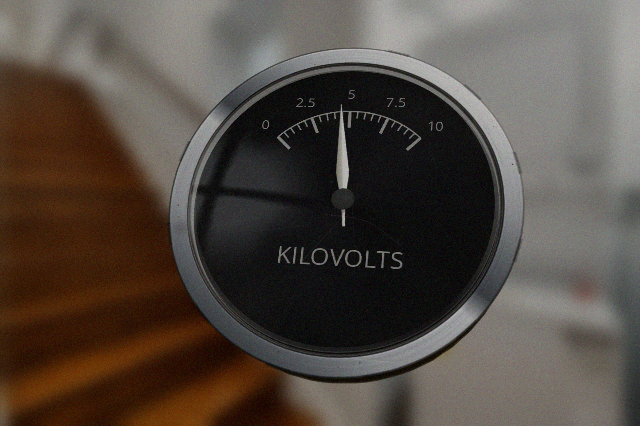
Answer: 4.5 kV
